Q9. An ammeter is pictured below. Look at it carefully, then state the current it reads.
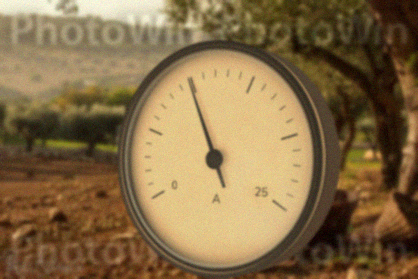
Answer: 10 A
